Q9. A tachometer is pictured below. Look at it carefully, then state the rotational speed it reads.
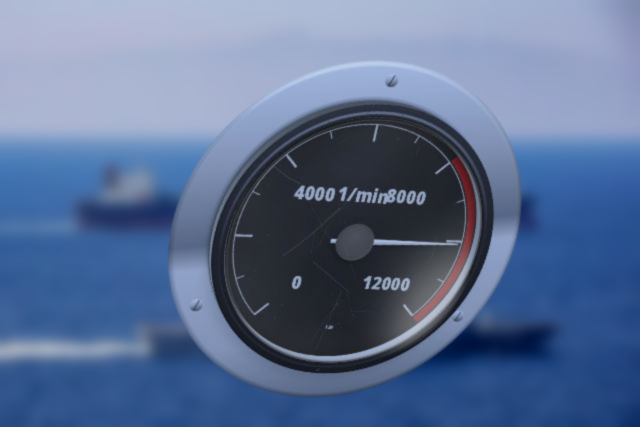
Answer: 10000 rpm
